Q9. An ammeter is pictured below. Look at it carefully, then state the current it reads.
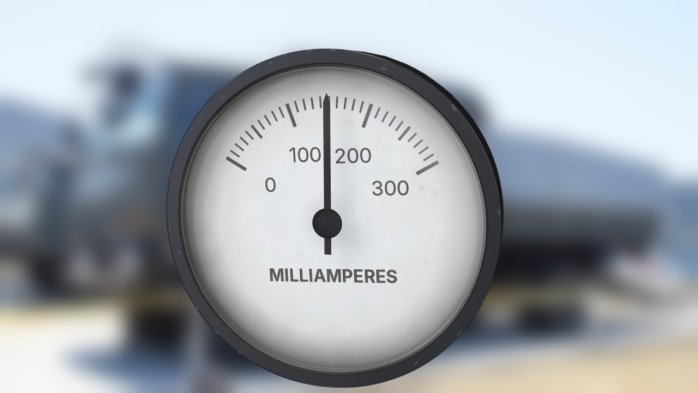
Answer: 150 mA
